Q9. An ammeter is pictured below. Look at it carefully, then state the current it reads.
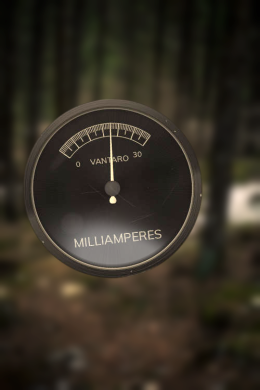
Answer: 17.5 mA
